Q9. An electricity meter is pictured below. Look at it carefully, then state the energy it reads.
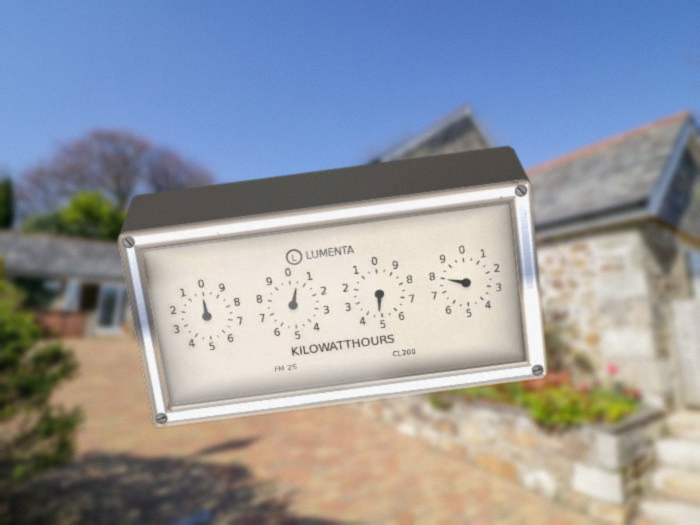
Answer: 48 kWh
